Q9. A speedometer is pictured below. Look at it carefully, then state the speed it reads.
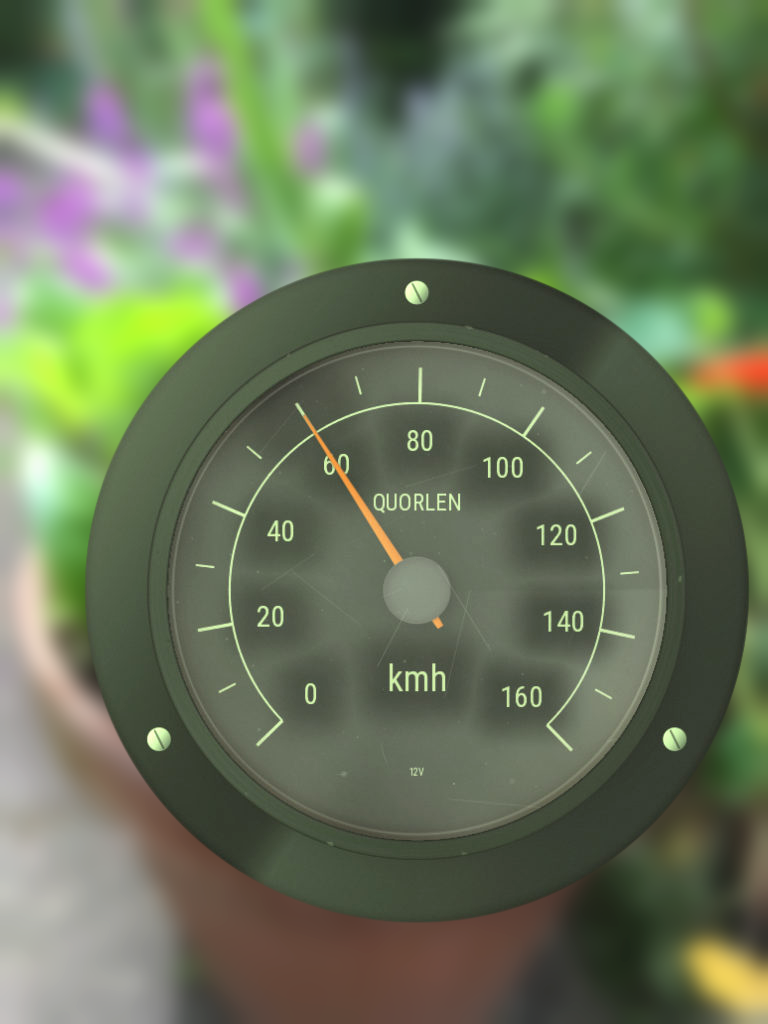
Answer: 60 km/h
